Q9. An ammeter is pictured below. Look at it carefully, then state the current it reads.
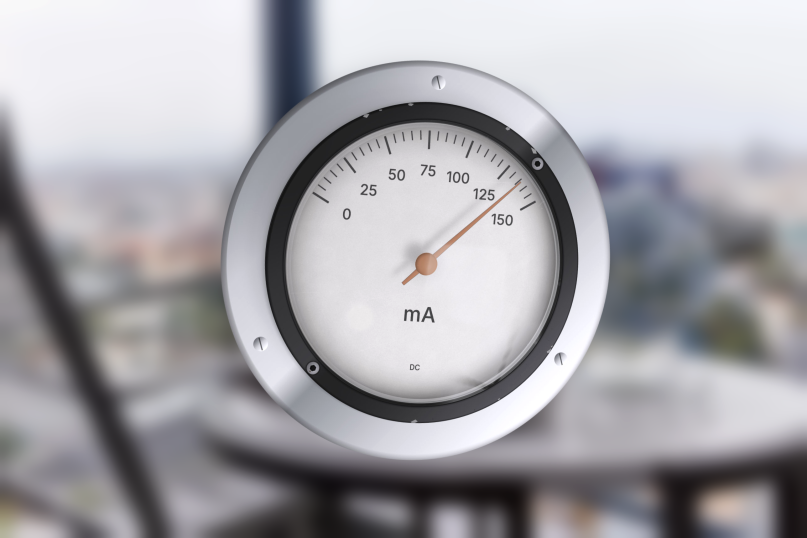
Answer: 135 mA
